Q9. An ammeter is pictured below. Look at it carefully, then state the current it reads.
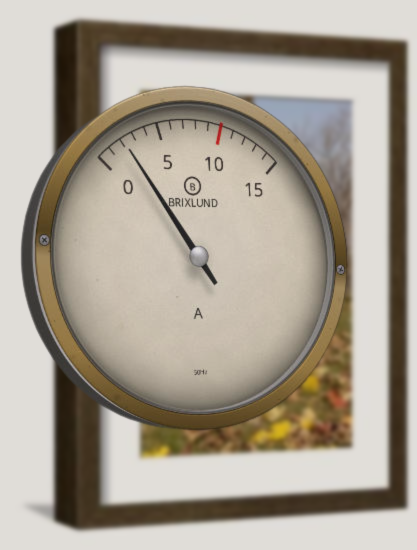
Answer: 2 A
